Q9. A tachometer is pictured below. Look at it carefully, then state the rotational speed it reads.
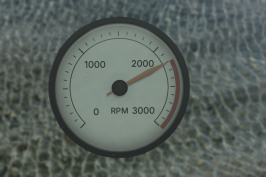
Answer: 2200 rpm
